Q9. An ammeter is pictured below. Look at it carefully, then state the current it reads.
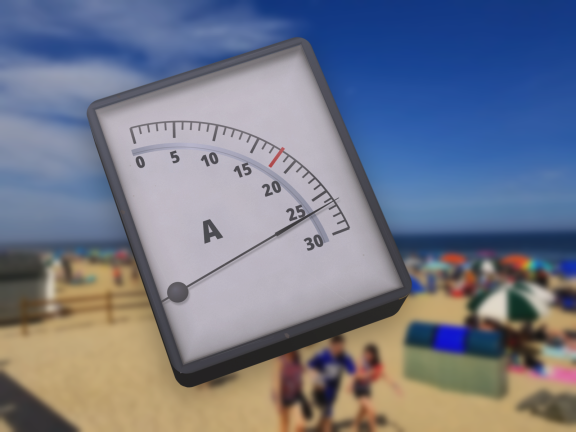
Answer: 26.5 A
